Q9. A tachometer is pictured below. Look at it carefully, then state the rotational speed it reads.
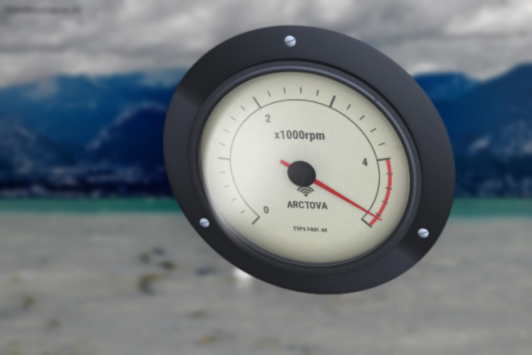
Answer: 4800 rpm
